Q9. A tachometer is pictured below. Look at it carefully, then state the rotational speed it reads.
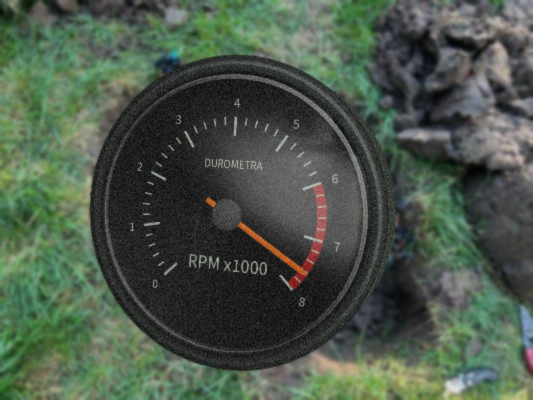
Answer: 7600 rpm
